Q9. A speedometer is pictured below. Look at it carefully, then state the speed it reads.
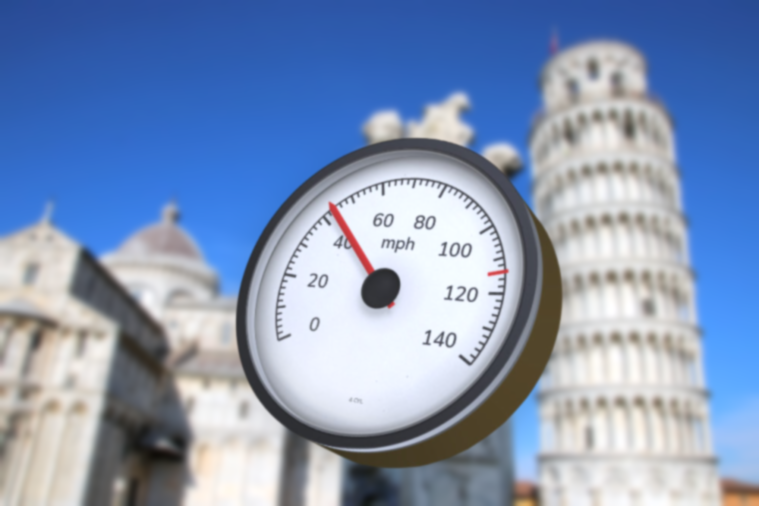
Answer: 44 mph
